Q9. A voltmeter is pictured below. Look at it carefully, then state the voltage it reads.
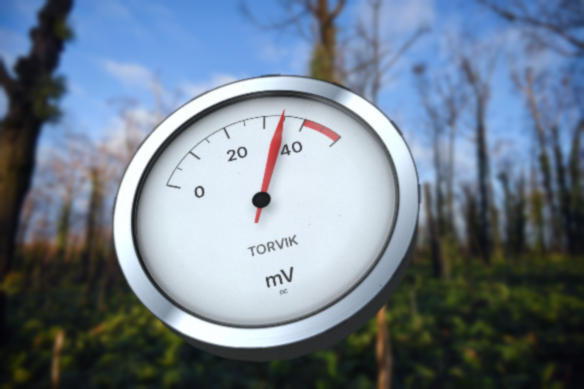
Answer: 35 mV
